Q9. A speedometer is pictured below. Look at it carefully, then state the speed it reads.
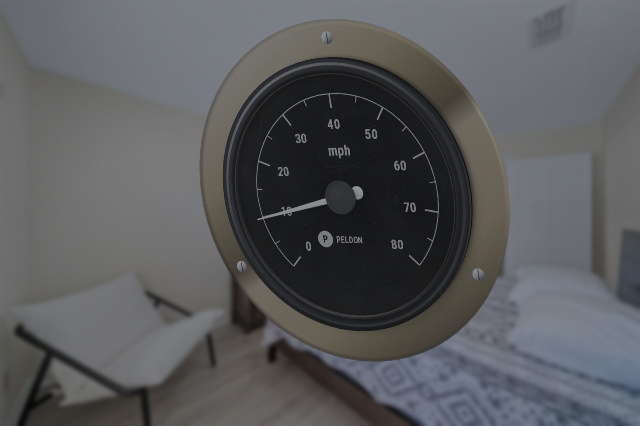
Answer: 10 mph
